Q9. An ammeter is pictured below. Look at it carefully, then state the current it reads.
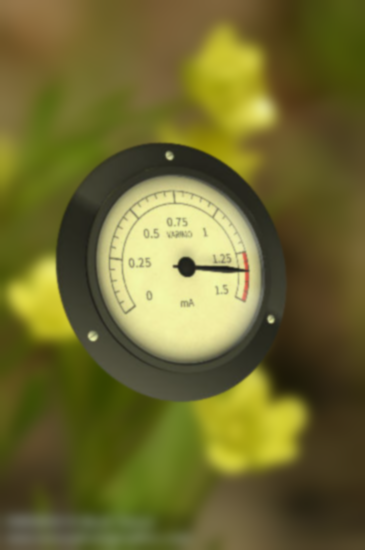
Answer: 1.35 mA
